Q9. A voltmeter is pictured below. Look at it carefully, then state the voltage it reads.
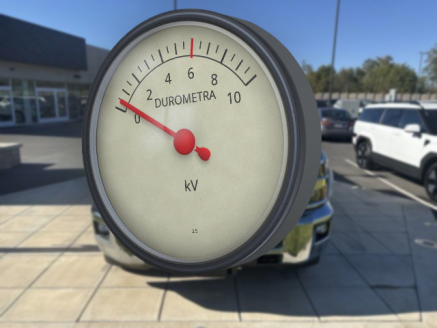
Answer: 0.5 kV
